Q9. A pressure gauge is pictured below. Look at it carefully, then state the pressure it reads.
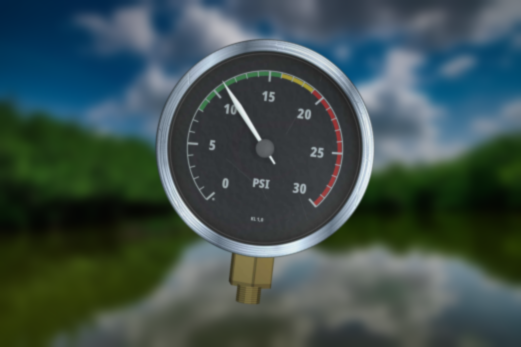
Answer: 11 psi
